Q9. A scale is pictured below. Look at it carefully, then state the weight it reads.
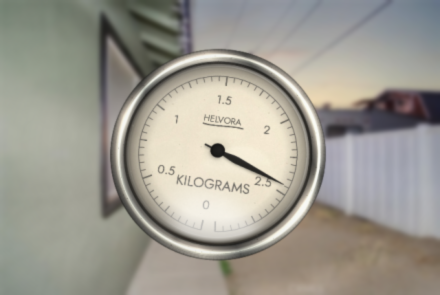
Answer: 2.45 kg
